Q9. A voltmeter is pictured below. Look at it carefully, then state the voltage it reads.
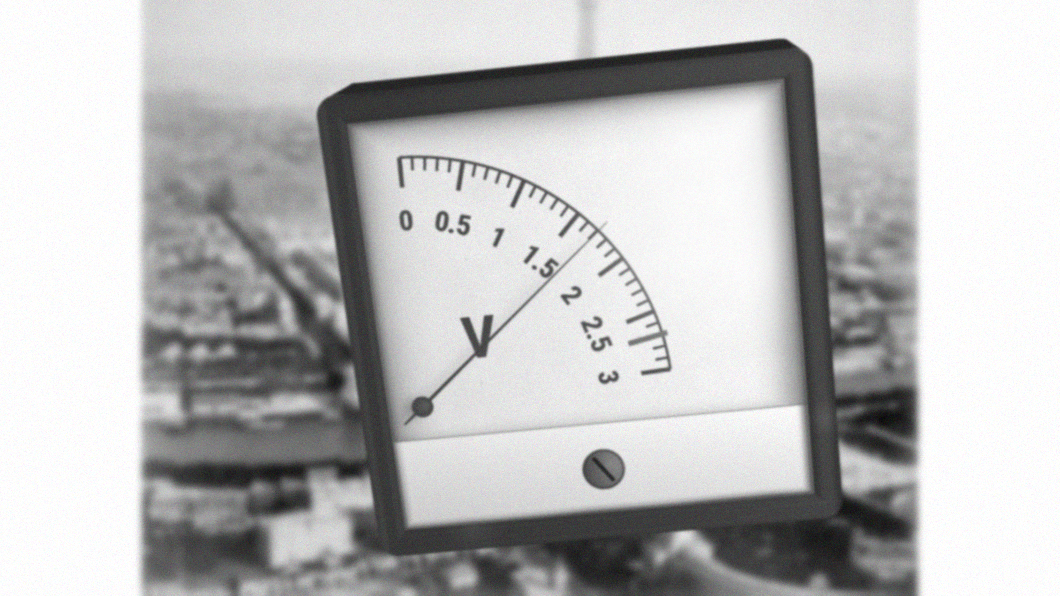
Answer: 1.7 V
